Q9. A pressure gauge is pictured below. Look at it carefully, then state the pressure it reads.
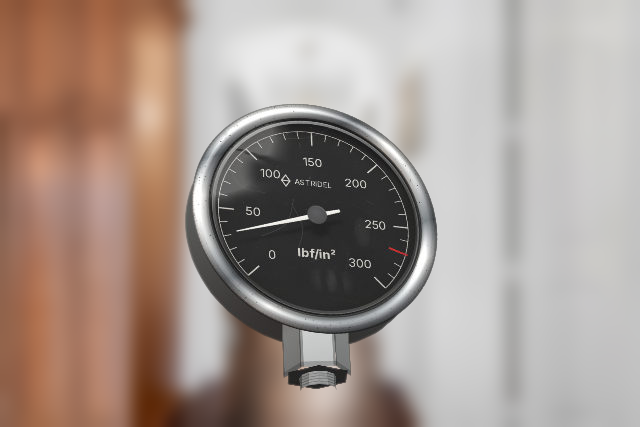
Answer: 30 psi
